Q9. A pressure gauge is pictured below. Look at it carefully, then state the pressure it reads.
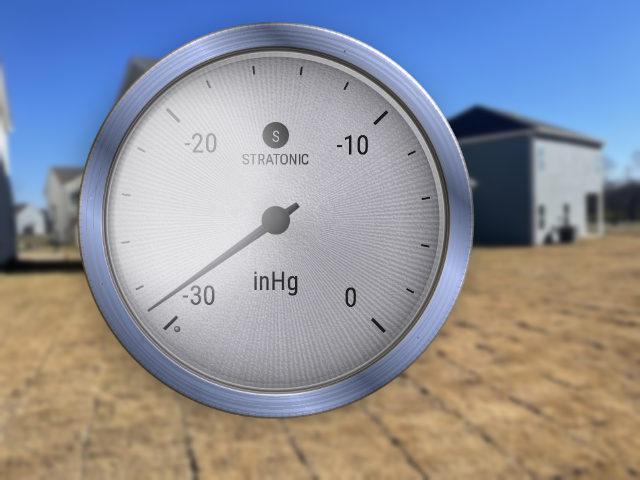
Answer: -29 inHg
